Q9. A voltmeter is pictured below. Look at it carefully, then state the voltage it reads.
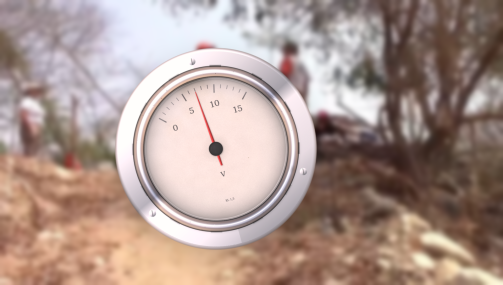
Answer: 7 V
